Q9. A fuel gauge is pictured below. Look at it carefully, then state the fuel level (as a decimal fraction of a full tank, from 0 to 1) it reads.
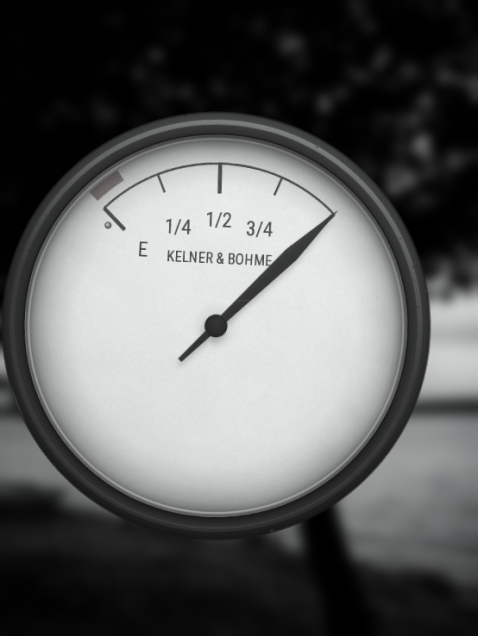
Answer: 1
